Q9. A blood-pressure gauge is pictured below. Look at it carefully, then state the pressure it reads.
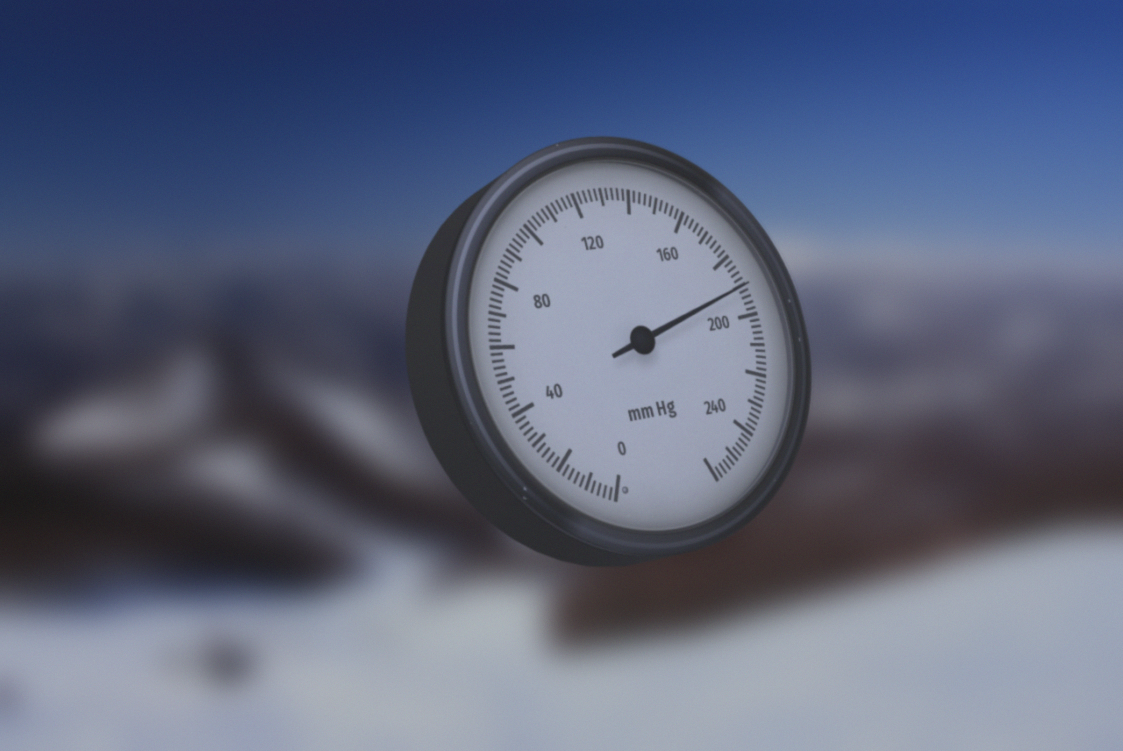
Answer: 190 mmHg
